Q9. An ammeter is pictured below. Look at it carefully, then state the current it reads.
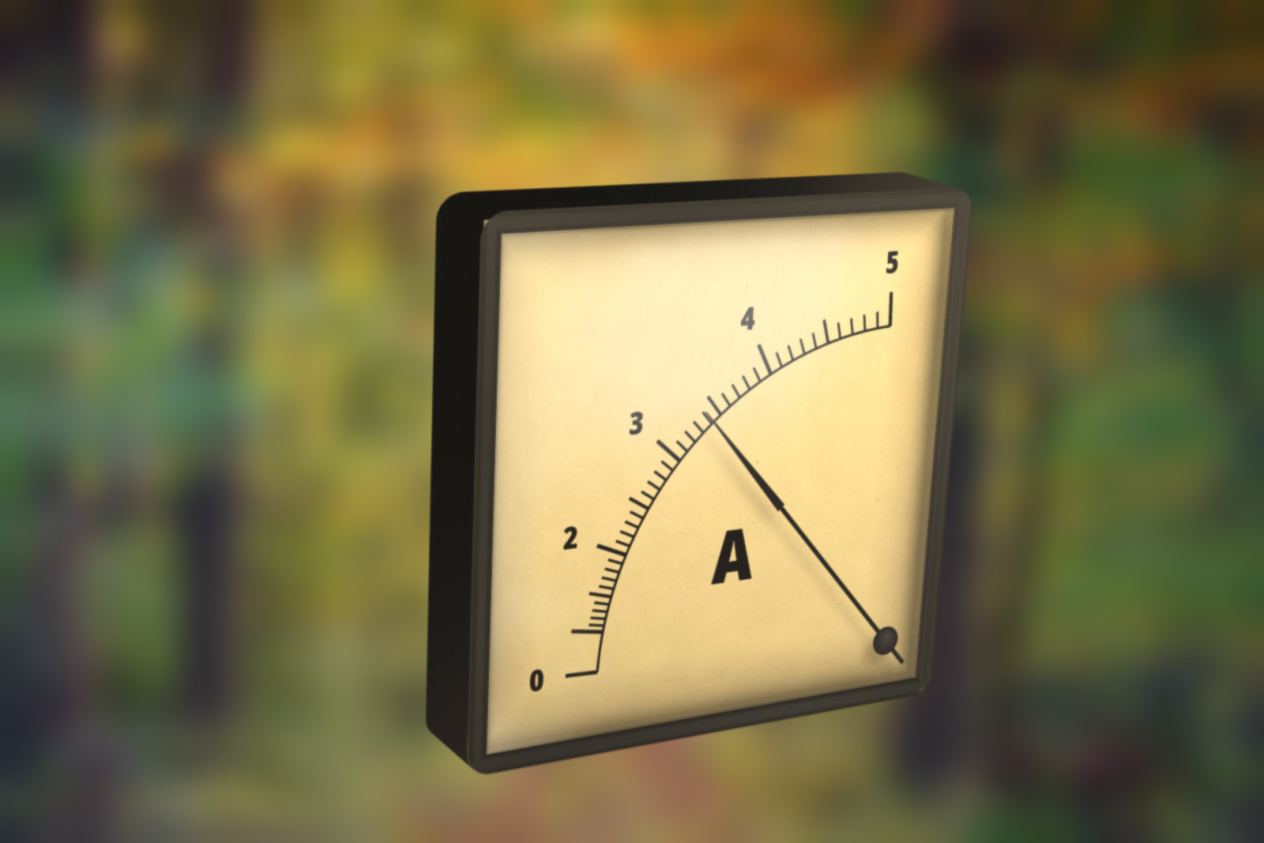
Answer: 3.4 A
